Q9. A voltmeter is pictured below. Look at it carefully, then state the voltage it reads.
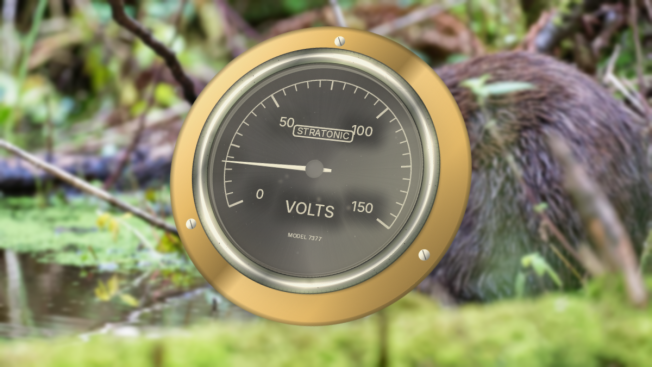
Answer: 17.5 V
